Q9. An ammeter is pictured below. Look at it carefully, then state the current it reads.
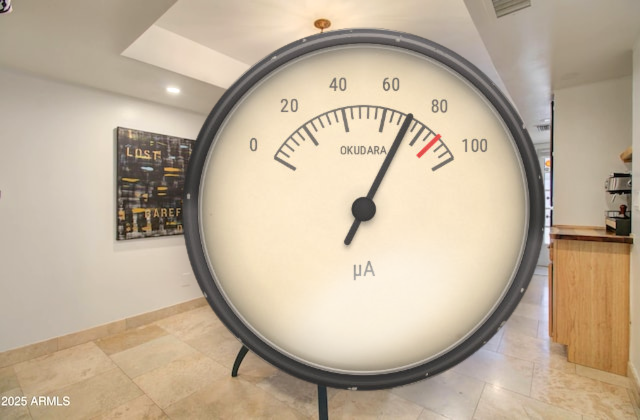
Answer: 72 µA
